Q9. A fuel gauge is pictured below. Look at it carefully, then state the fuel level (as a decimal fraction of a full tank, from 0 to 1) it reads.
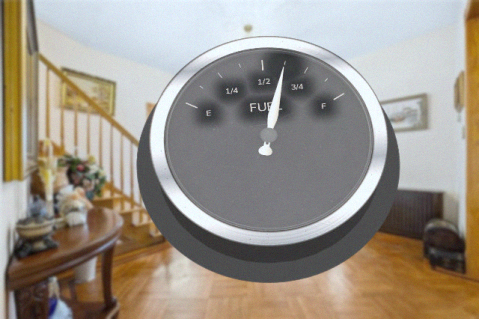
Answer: 0.625
